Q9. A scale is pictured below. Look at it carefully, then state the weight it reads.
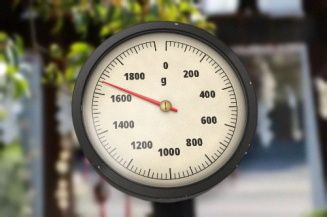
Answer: 1660 g
